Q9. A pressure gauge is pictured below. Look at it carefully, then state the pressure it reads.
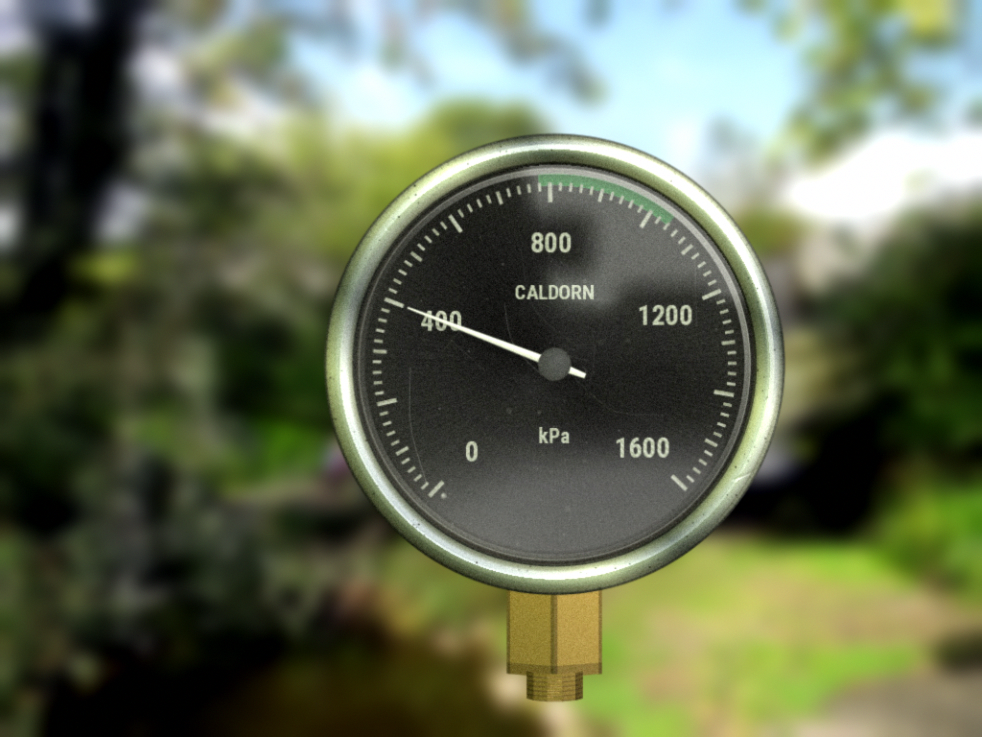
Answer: 400 kPa
